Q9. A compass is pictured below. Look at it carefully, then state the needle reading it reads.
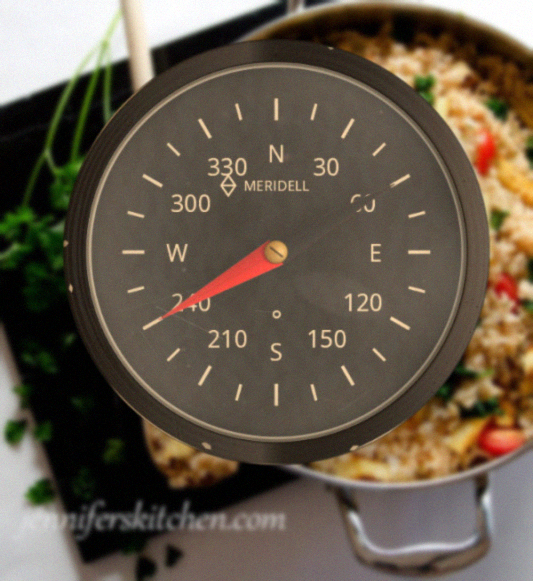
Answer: 240 °
